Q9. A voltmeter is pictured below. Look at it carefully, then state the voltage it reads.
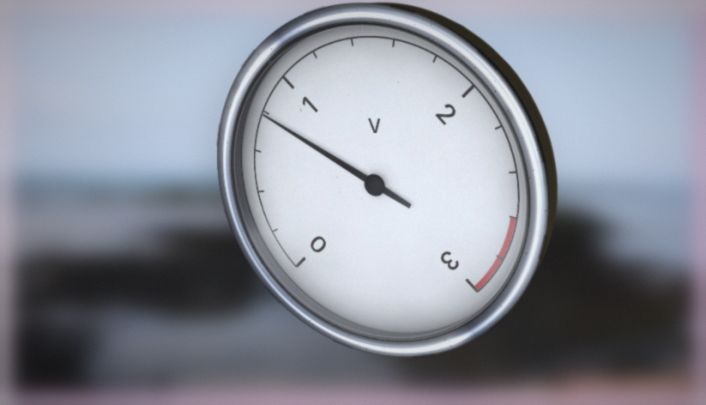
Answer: 0.8 V
